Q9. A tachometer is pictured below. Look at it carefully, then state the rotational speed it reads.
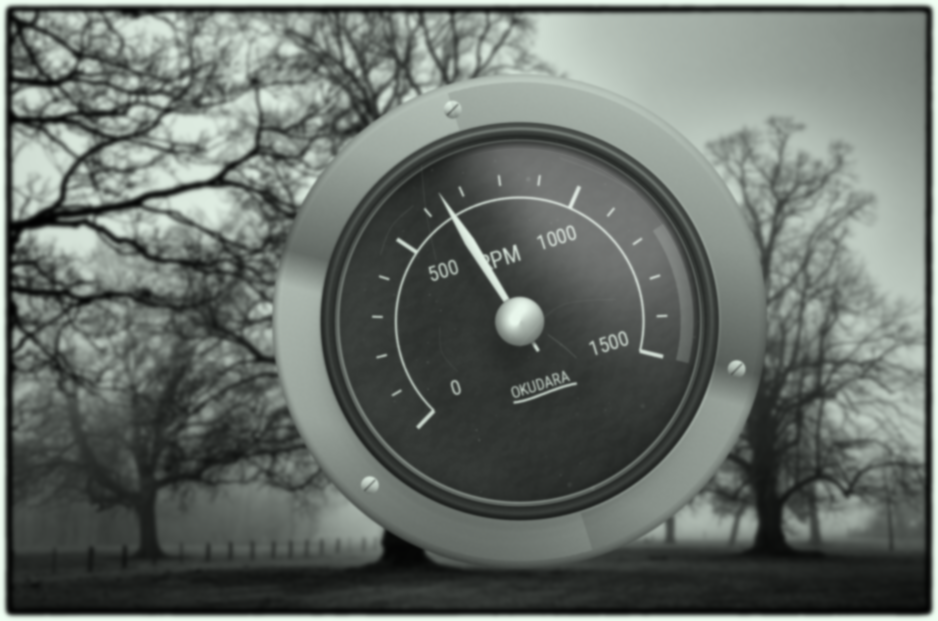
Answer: 650 rpm
